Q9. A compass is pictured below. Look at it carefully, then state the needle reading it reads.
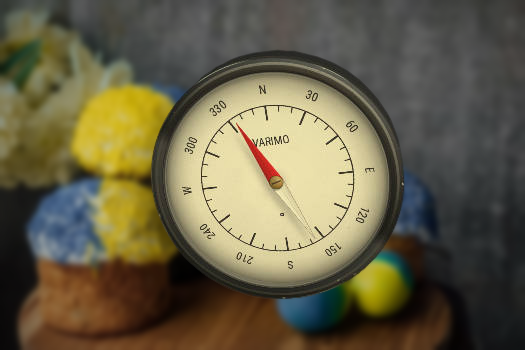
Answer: 335 °
